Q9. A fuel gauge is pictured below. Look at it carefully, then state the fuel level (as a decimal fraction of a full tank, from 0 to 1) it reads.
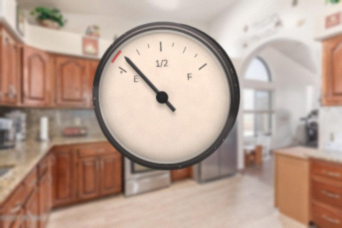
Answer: 0.125
